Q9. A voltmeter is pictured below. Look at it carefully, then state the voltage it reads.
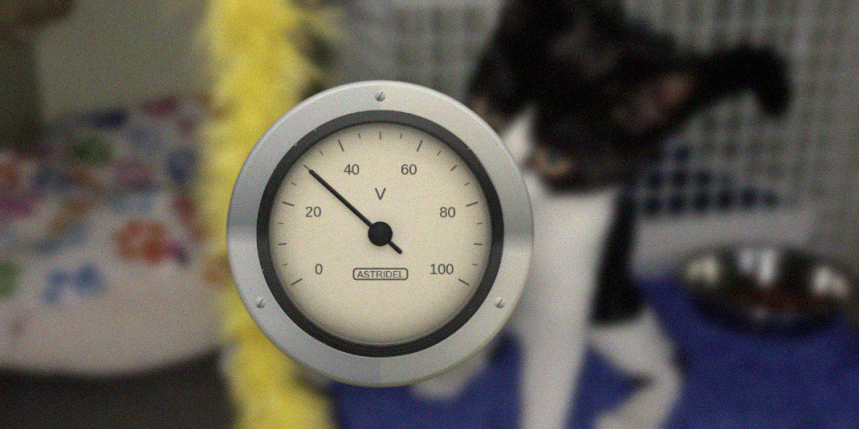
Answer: 30 V
